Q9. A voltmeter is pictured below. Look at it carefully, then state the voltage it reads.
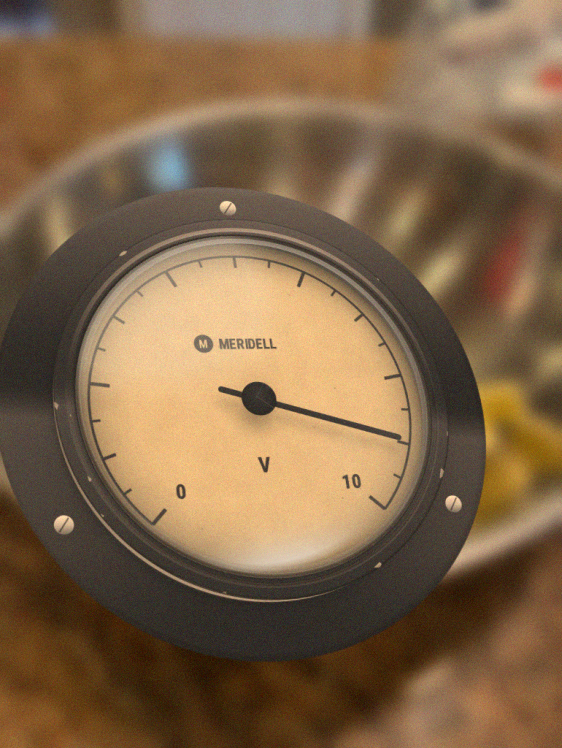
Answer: 9 V
